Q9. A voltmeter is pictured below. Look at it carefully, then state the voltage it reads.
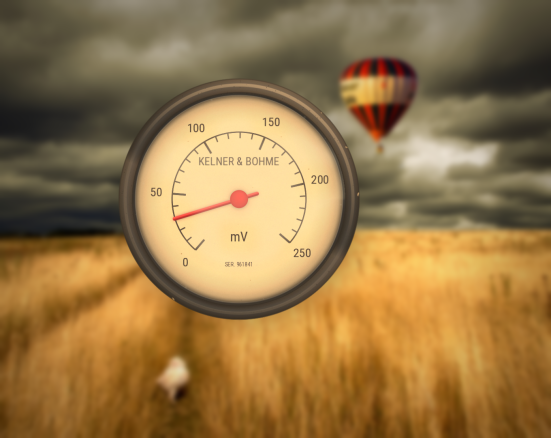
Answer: 30 mV
